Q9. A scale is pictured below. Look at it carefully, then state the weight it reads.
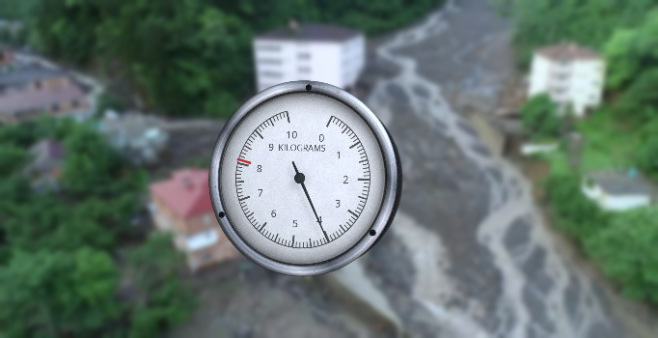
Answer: 4 kg
